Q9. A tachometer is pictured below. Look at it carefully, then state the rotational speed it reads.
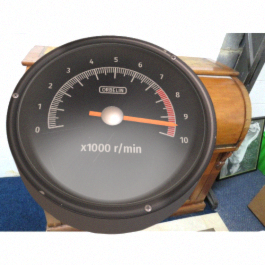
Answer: 9500 rpm
